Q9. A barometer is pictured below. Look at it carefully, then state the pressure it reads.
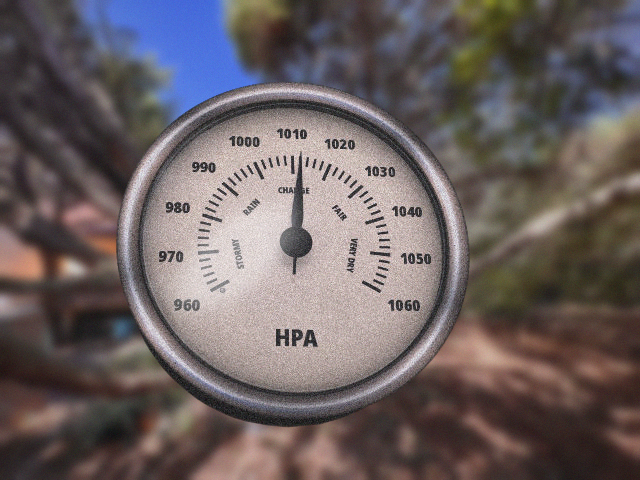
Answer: 1012 hPa
